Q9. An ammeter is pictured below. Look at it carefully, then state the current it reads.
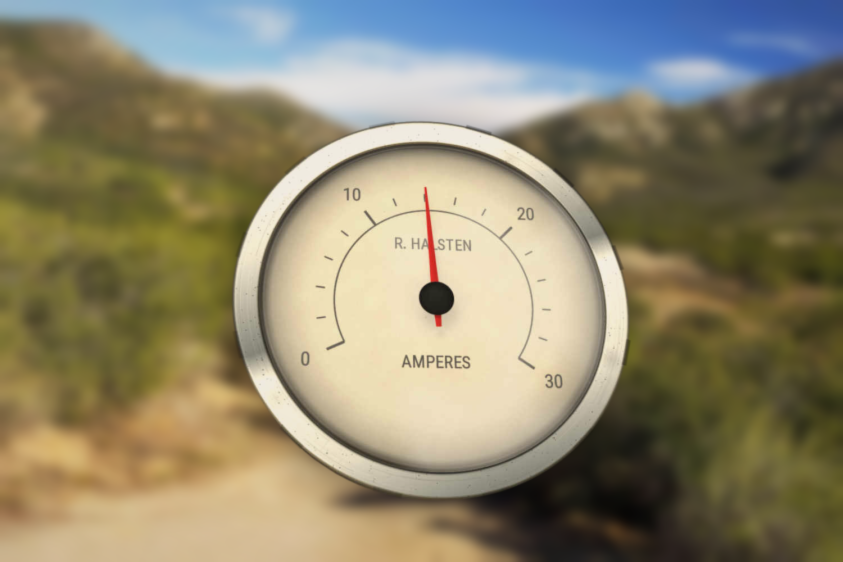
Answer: 14 A
